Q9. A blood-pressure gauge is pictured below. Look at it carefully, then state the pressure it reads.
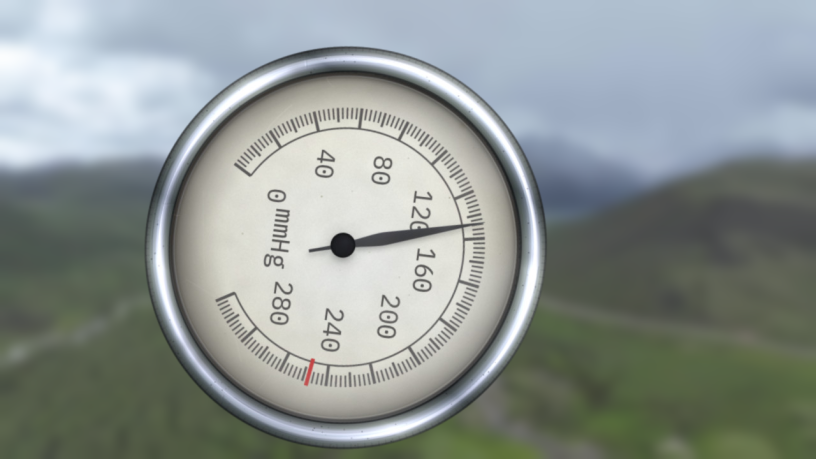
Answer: 134 mmHg
